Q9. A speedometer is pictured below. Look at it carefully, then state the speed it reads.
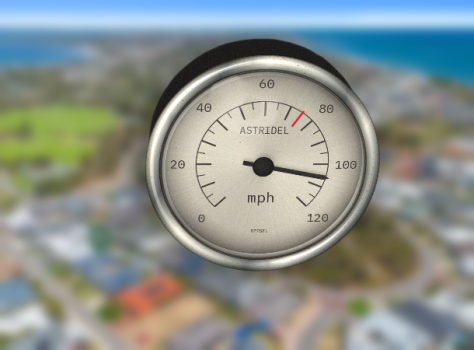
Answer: 105 mph
